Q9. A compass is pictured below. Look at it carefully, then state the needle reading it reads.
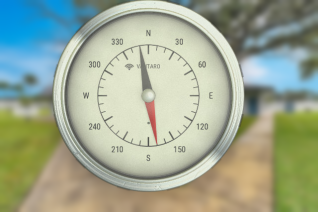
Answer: 170 °
